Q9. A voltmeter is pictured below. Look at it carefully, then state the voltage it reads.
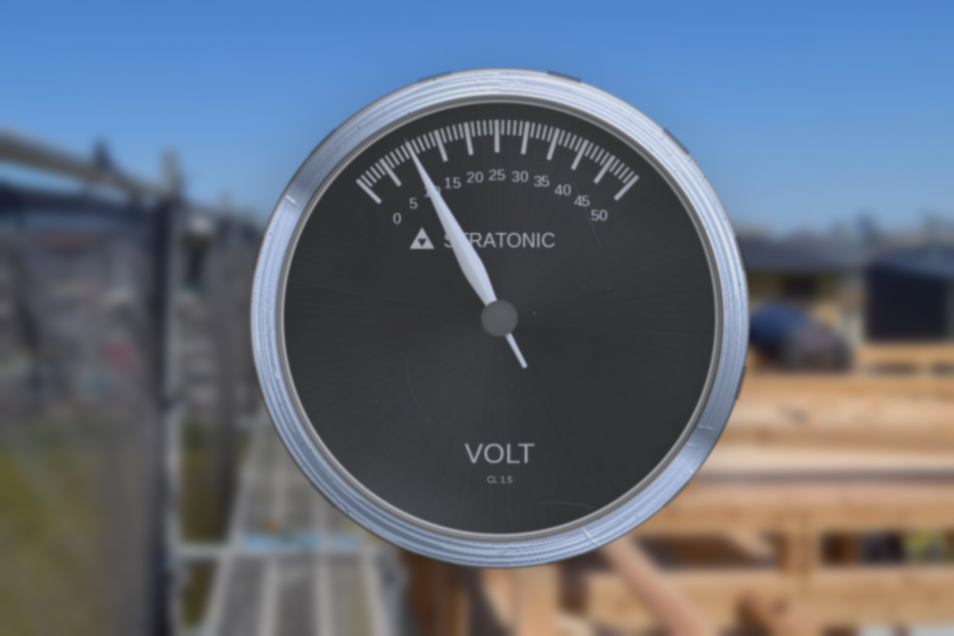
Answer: 10 V
